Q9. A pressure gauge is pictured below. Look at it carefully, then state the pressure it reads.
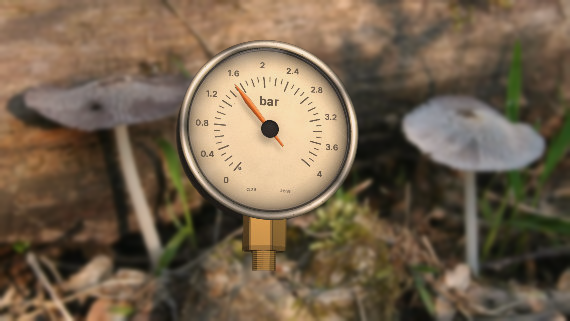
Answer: 1.5 bar
